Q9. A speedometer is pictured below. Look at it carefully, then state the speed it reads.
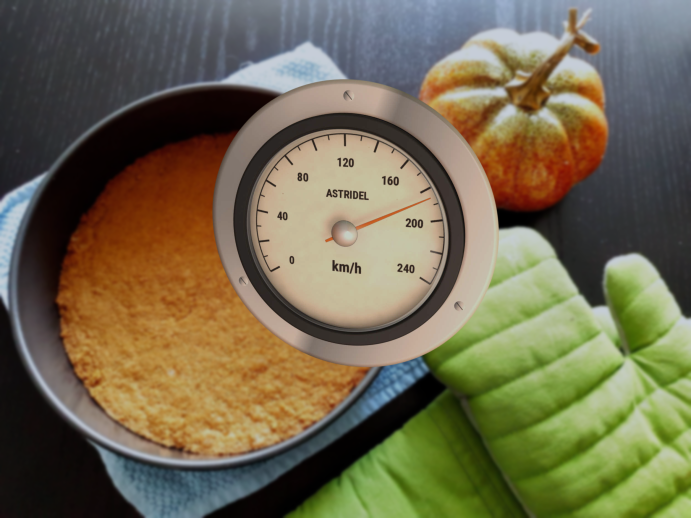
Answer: 185 km/h
